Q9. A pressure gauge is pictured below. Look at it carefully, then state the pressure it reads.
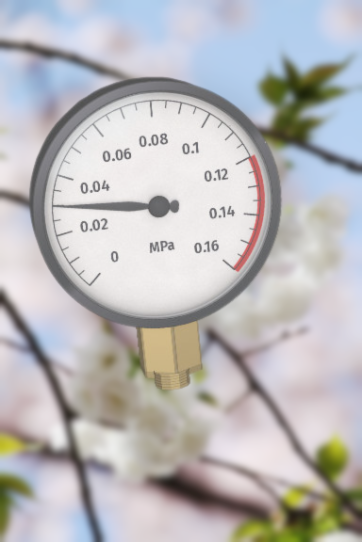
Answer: 0.03 MPa
